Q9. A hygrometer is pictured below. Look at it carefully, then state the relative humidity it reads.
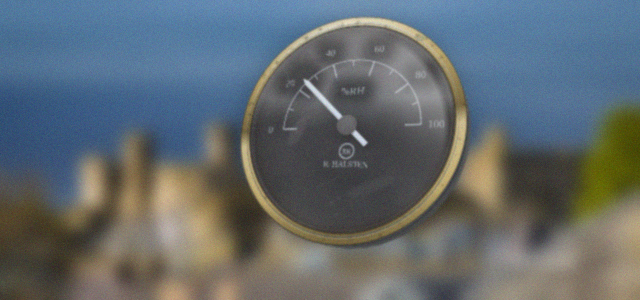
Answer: 25 %
